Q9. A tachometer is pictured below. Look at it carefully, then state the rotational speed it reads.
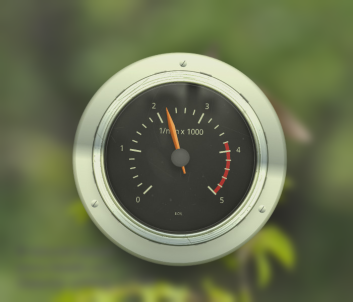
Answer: 2200 rpm
